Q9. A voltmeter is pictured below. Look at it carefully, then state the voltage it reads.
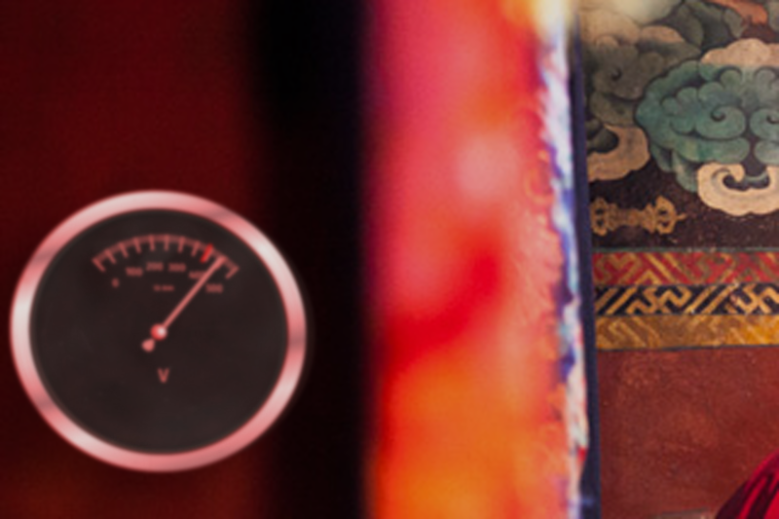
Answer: 450 V
